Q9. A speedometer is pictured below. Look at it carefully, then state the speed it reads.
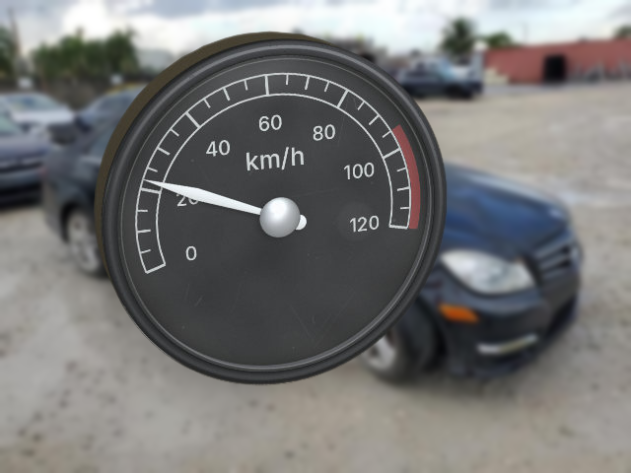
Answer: 22.5 km/h
